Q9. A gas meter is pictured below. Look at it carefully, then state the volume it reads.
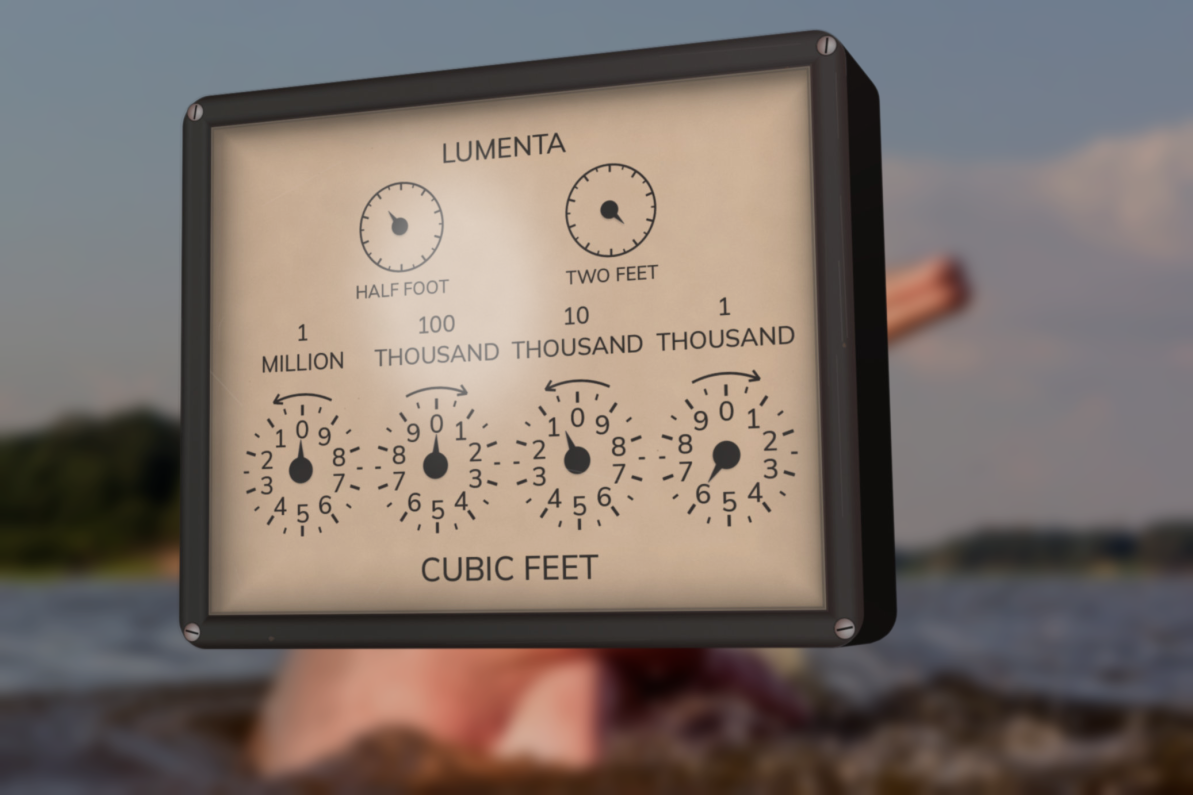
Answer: 600 ft³
